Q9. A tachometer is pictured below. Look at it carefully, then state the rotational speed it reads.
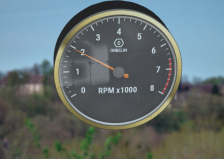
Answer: 2000 rpm
